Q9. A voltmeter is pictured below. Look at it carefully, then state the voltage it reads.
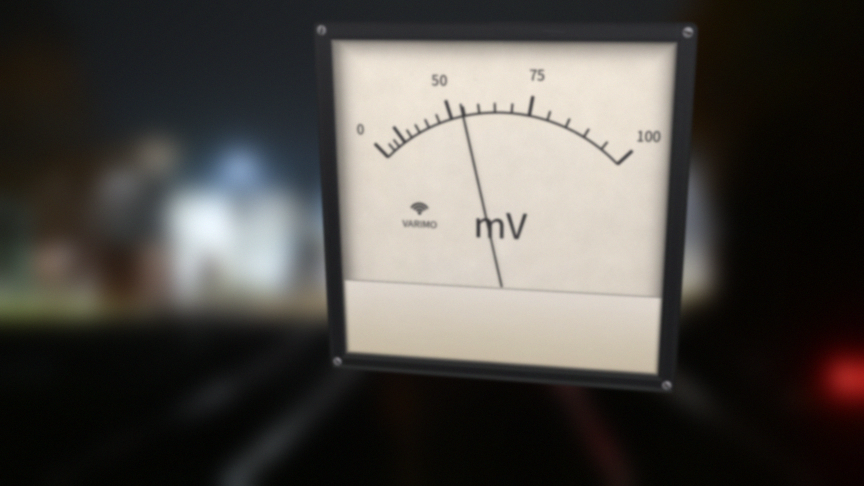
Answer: 55 mV
